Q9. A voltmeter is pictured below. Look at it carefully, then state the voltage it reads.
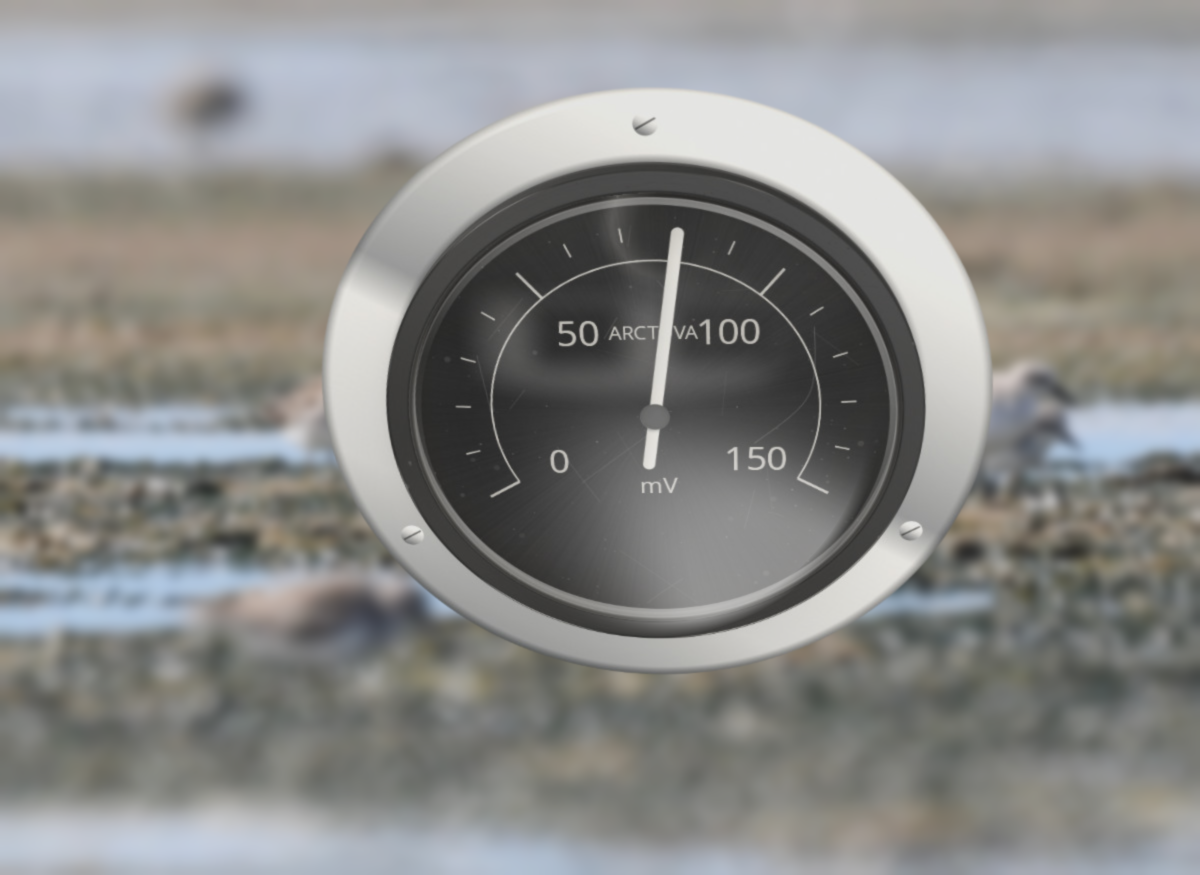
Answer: 80 mV
